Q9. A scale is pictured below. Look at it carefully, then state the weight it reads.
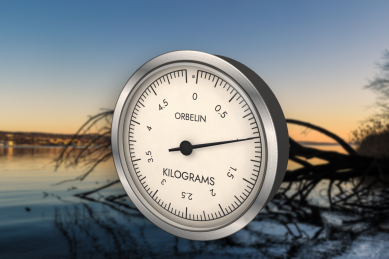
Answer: 1 kg
